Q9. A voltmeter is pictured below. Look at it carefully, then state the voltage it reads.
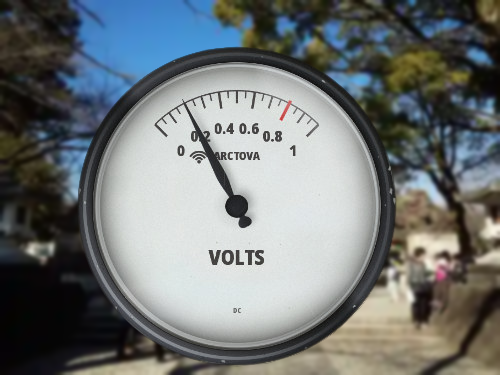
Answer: 0.2 V
